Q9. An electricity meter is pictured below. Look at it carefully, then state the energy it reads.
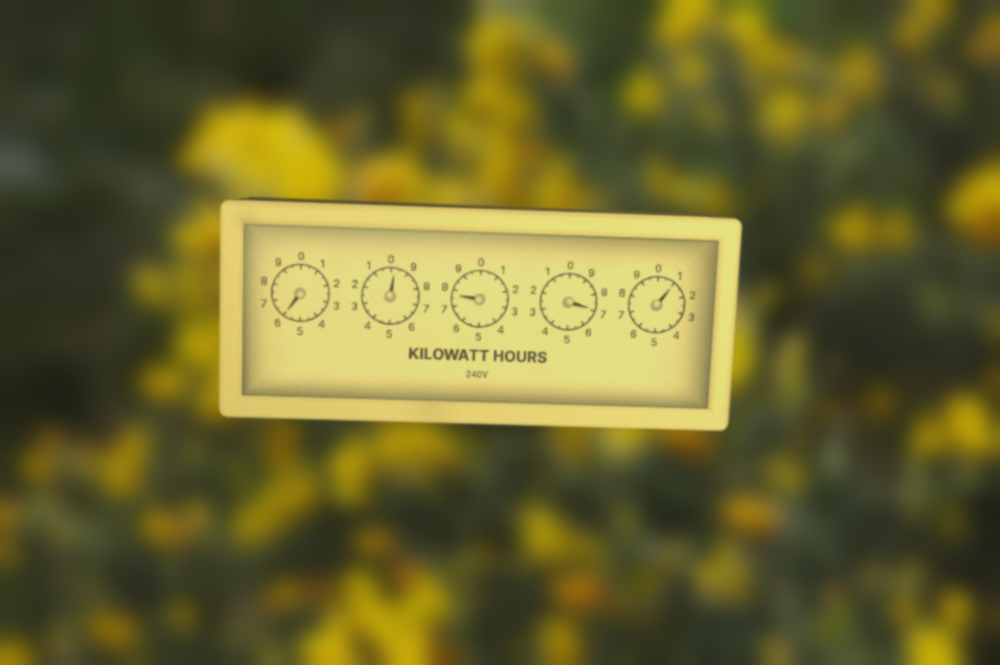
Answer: 59771 kWh
